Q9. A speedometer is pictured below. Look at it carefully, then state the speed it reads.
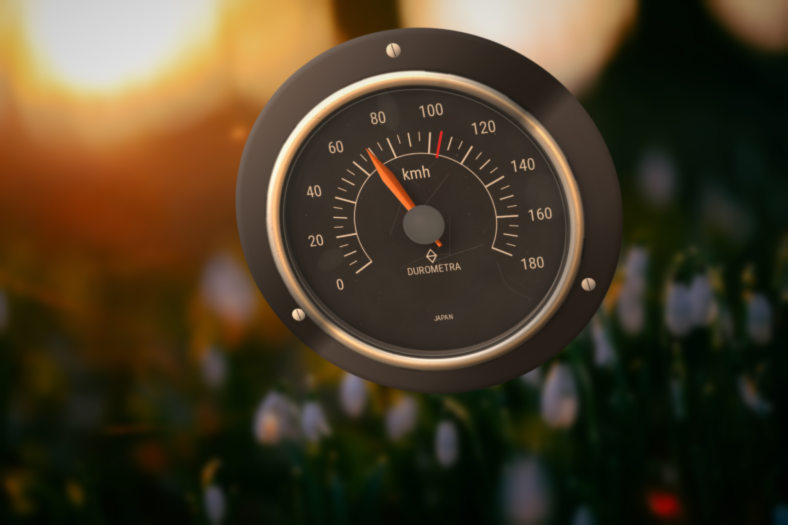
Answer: 70 km/h
